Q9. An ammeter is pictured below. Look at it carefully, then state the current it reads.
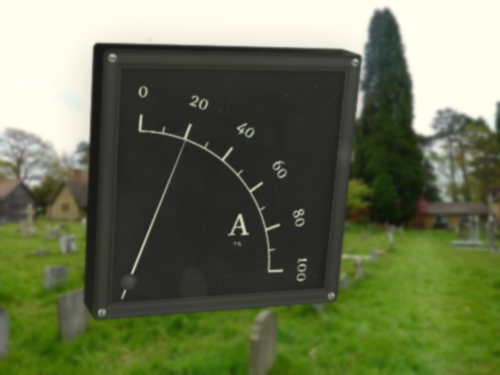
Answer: 20 A
